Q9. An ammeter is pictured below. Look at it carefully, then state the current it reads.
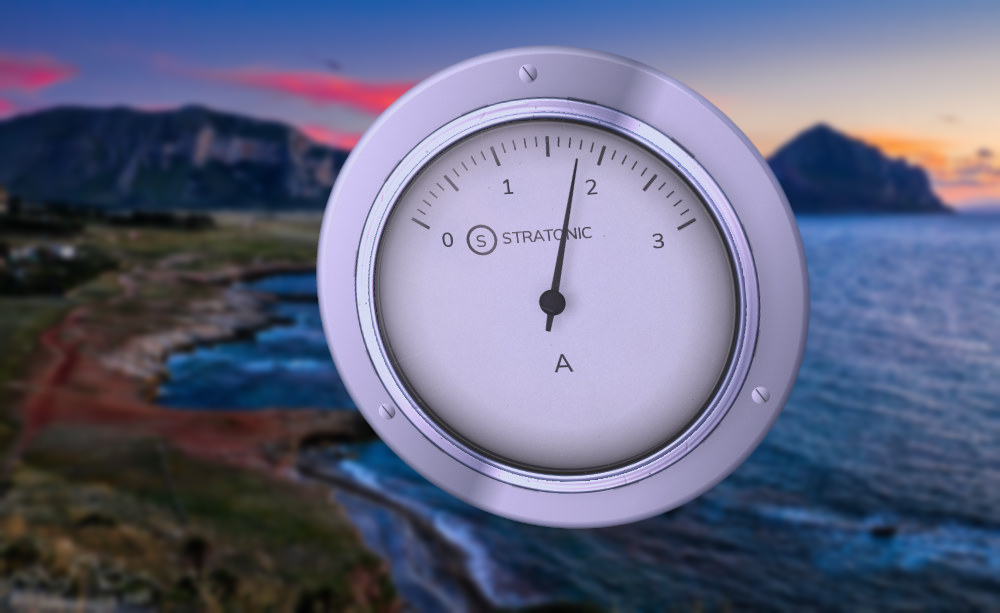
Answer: 1.8 A
